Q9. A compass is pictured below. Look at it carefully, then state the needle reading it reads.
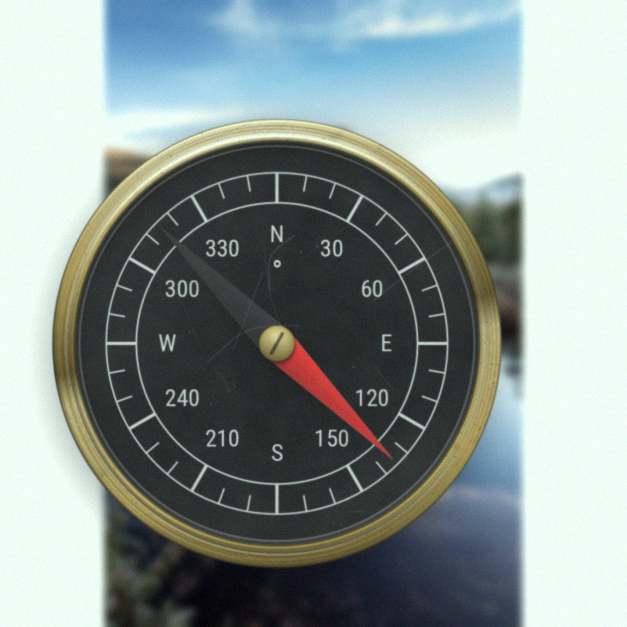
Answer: 135 °
